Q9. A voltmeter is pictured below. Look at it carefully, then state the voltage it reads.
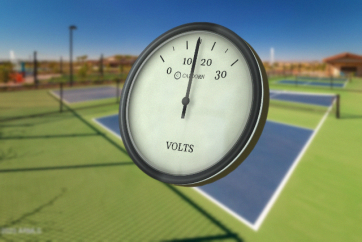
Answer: 15 V
